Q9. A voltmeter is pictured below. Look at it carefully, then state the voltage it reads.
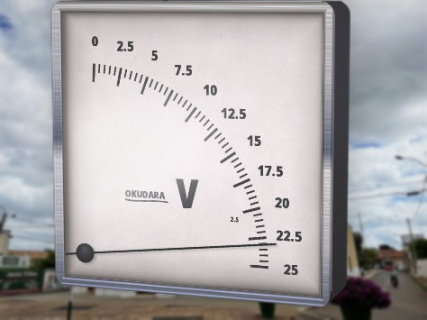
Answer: 23 V
